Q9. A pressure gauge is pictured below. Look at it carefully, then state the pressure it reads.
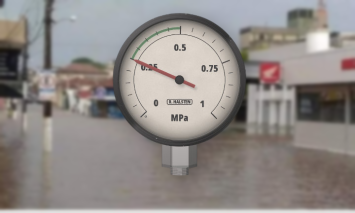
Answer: 0.25 MPa
